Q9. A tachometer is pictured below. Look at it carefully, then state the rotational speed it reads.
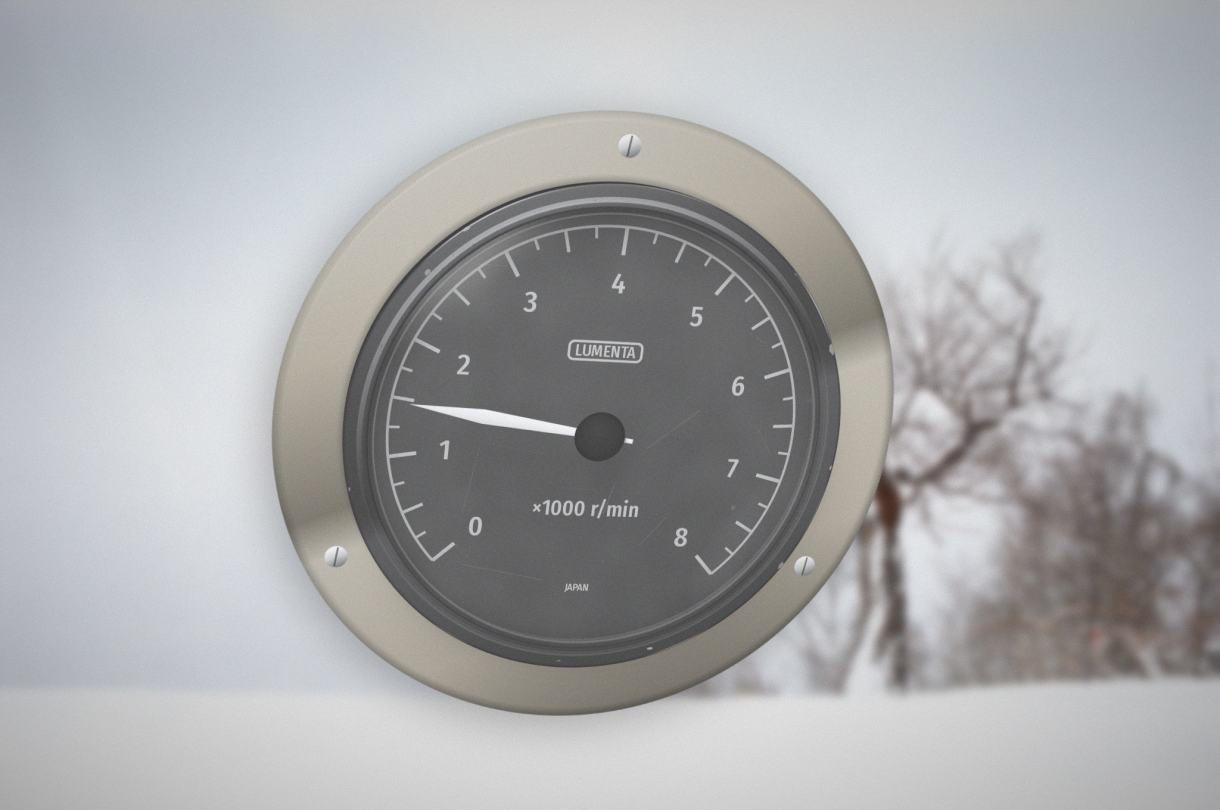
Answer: 1500 rpm
